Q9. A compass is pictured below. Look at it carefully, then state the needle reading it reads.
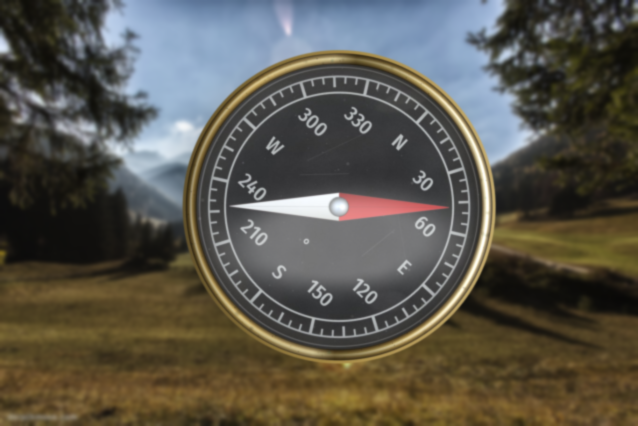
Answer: 47.5 °
